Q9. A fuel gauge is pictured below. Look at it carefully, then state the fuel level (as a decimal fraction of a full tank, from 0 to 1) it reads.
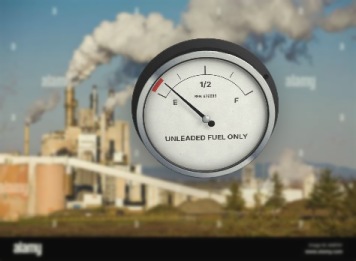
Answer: 0.125
